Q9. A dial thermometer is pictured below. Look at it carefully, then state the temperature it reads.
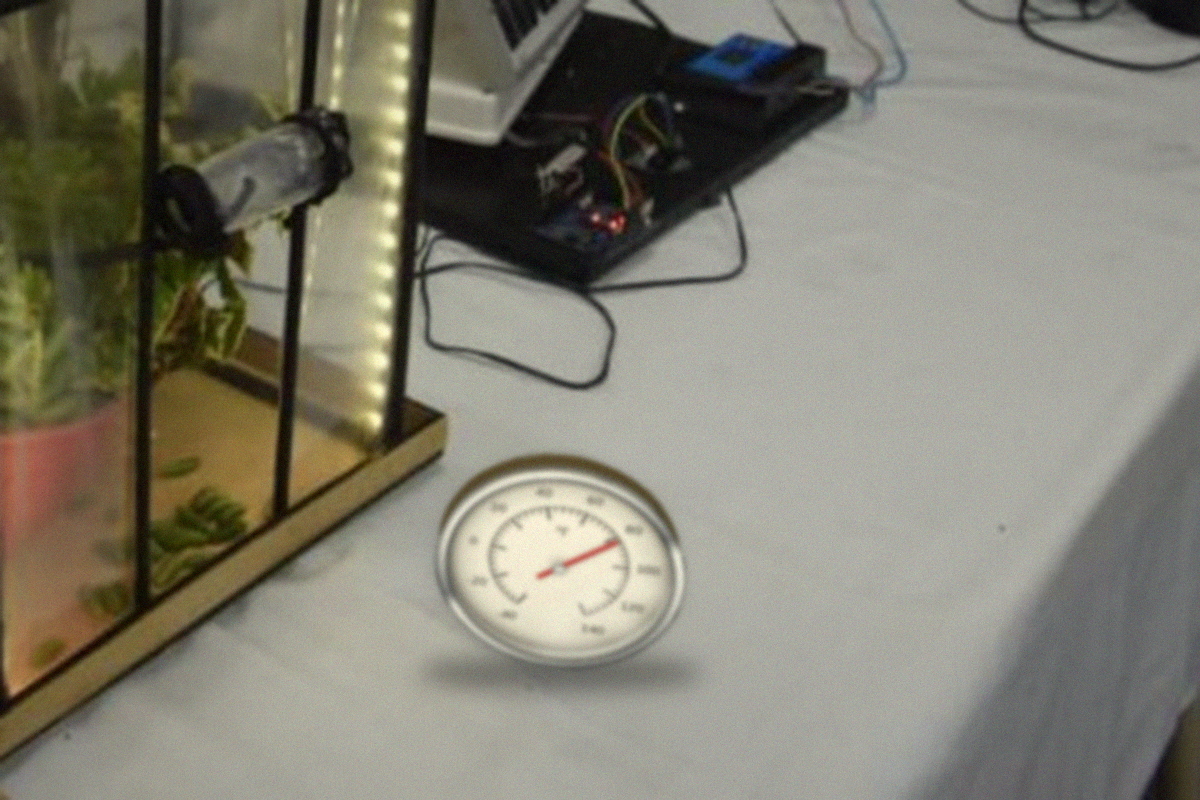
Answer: 80 °F
